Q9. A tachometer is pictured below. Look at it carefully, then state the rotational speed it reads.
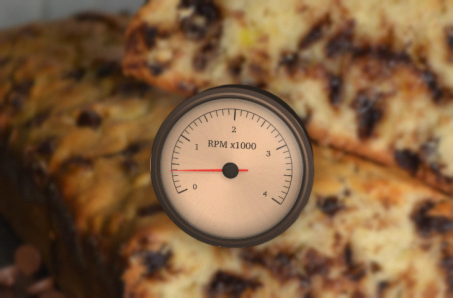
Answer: 400 rpm
